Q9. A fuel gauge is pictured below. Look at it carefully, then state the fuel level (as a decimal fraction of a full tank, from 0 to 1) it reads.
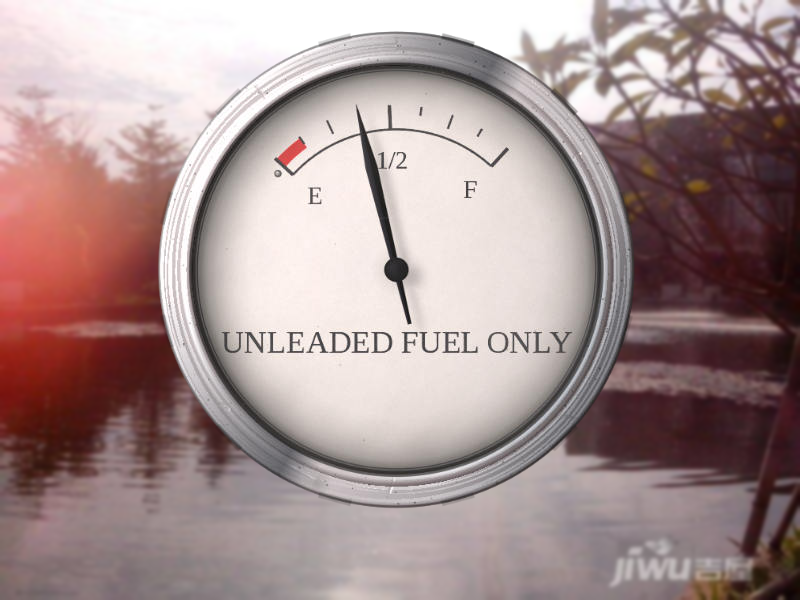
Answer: 0.375
